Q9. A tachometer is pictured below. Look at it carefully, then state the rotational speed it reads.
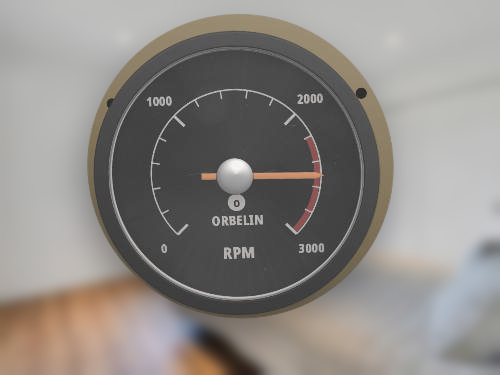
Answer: 2500 rpm
